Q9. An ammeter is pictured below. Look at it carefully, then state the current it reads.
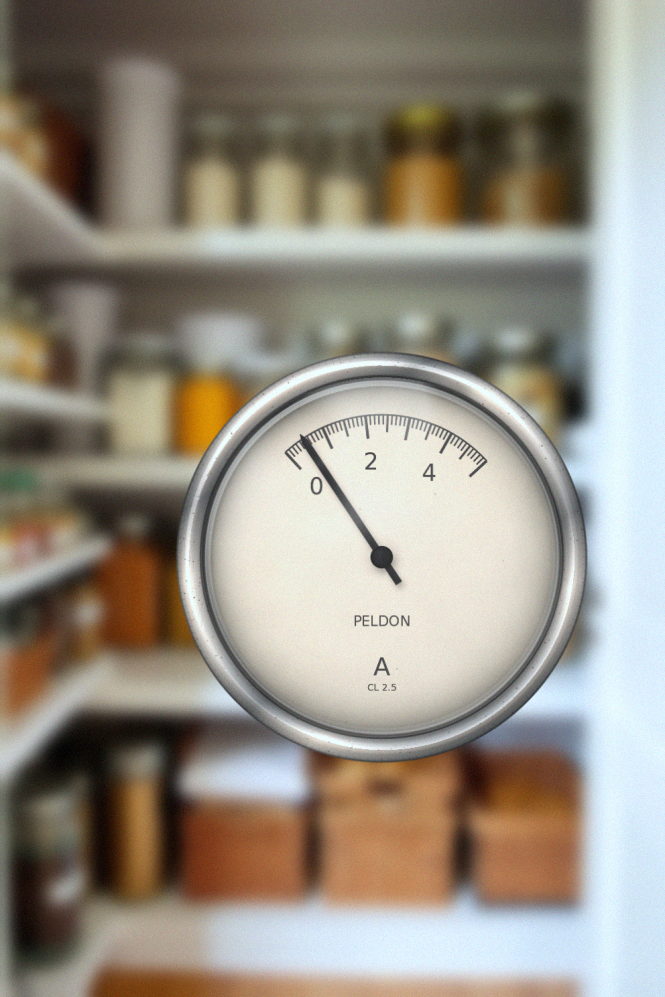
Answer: 0.5 A
